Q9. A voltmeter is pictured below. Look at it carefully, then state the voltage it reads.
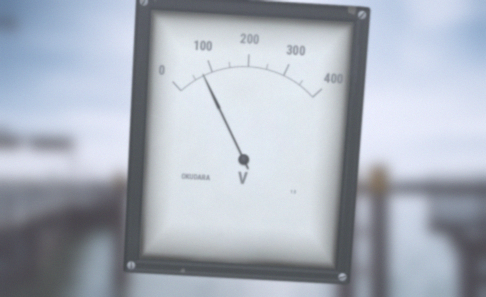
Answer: 75 V
